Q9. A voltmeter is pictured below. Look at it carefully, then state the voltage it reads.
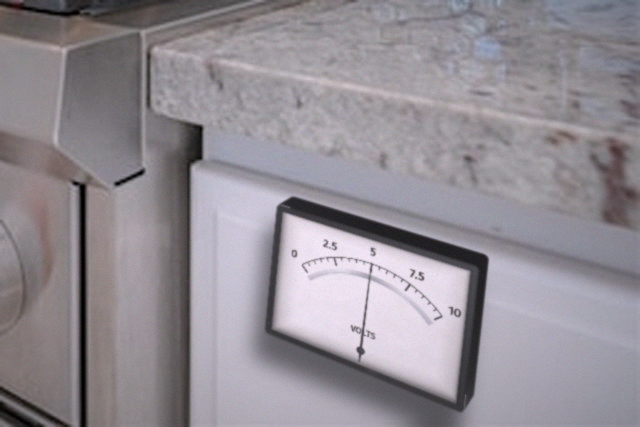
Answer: 5 V
